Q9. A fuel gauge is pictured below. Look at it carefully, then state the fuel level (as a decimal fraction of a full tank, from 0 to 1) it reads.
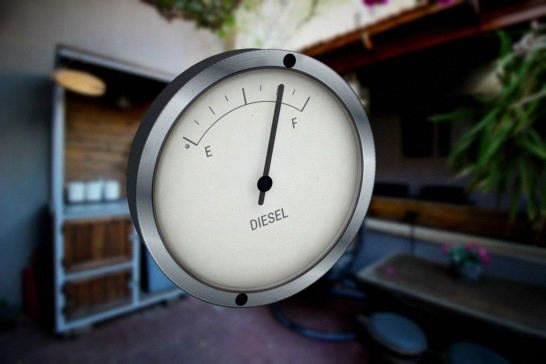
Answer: 0.75
